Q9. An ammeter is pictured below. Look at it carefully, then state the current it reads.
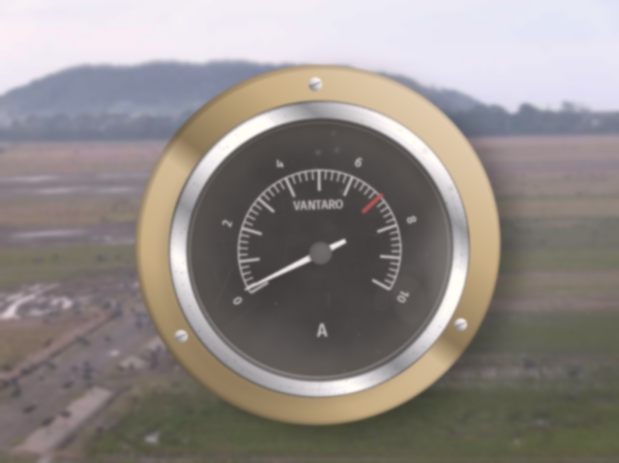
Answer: 0.2 A
